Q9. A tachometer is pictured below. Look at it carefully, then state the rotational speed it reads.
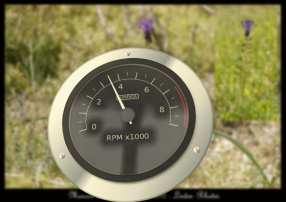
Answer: 3500 rpm
